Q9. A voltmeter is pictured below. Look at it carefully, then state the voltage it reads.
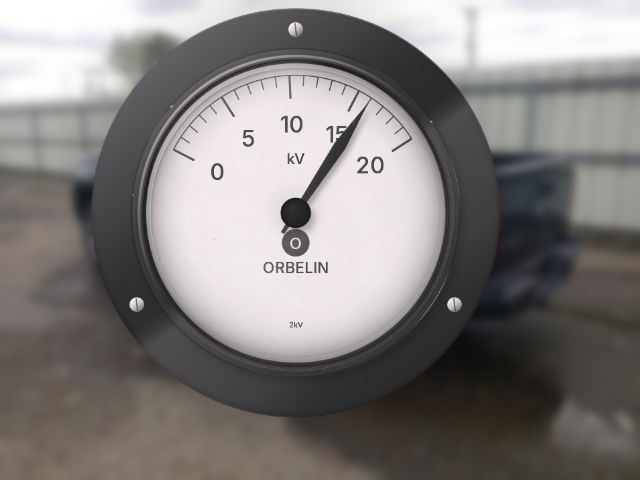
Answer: 16 kV
